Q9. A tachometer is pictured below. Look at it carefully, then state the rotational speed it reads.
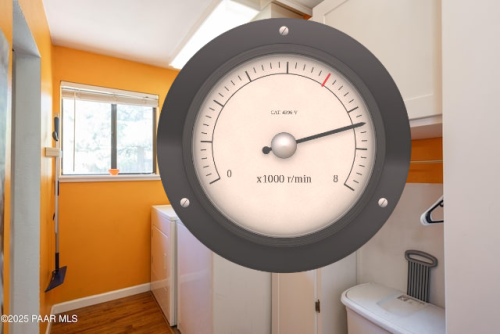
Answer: 6400 rpm
